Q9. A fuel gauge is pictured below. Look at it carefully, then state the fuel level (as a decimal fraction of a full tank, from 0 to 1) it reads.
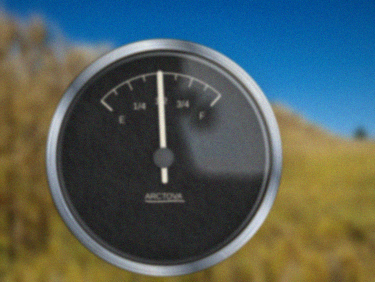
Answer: 0.5
